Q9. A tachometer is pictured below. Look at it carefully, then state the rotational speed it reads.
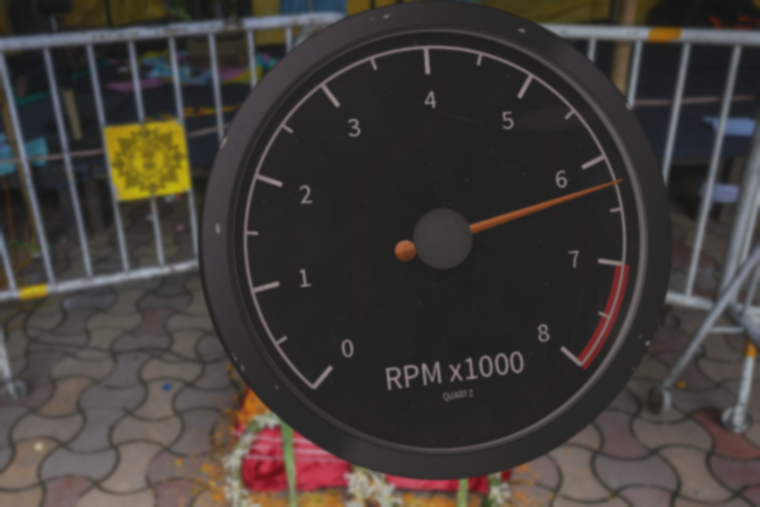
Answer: 6250 rpm
